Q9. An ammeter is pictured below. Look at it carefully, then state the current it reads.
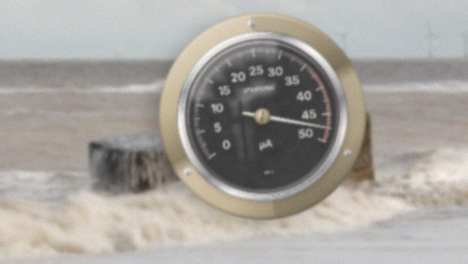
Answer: 47.5 µA
